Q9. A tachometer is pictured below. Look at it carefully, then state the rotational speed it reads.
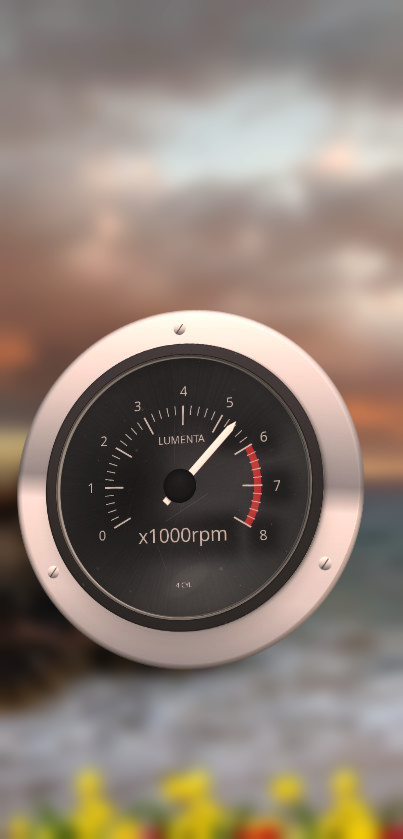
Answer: 5400 rpm
